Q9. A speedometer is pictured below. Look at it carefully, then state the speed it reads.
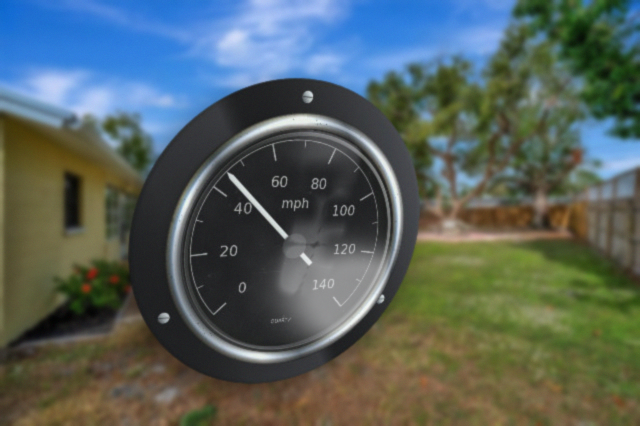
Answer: 45 mph
